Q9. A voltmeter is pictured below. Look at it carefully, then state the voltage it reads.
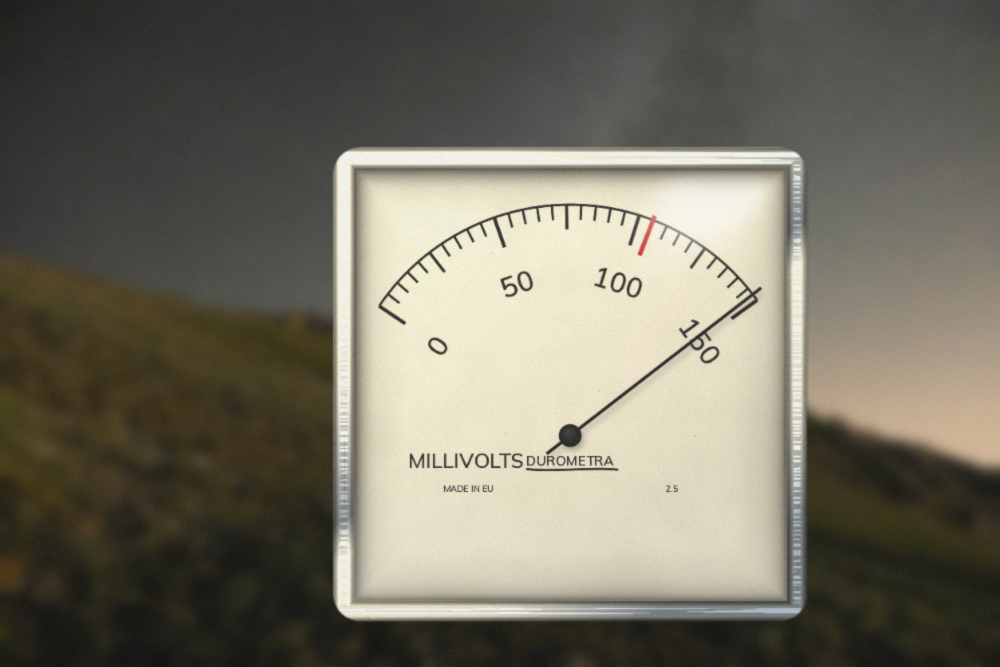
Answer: 147.5 mV
